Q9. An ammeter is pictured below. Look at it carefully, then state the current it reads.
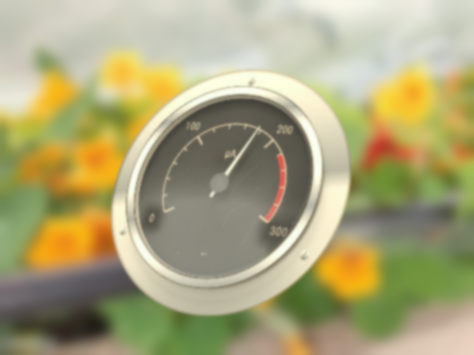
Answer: 180 µA
